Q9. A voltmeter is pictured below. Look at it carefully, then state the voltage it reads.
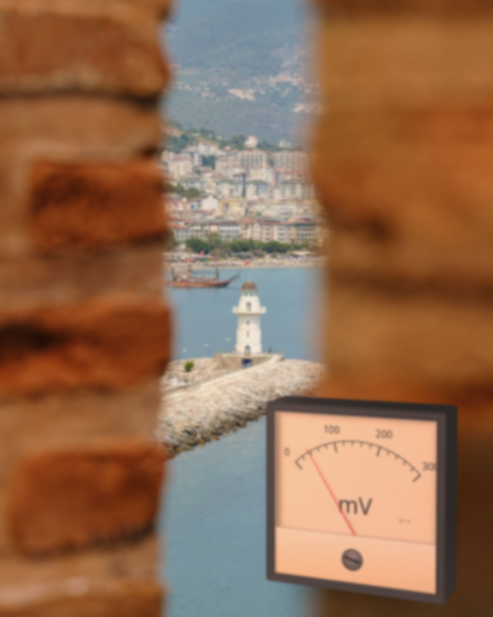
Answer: 40 mV
